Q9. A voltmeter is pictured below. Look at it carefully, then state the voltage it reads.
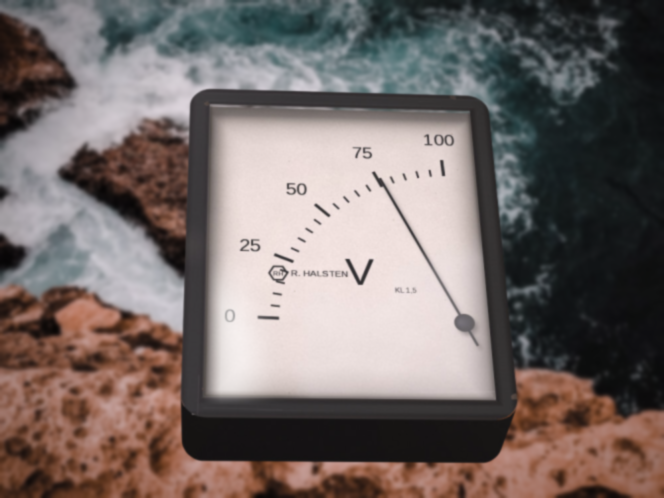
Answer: 75 V
